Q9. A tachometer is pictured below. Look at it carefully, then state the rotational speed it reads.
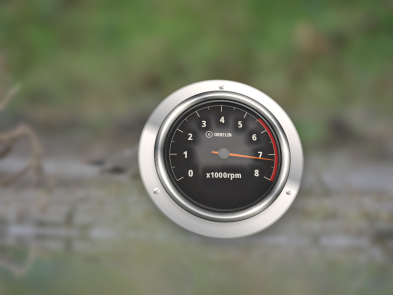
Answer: 7250 rpm
